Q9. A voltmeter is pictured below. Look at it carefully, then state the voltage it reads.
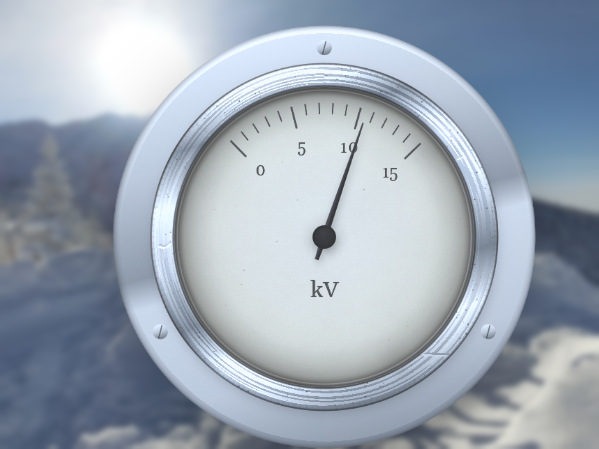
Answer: 10.5 kV
